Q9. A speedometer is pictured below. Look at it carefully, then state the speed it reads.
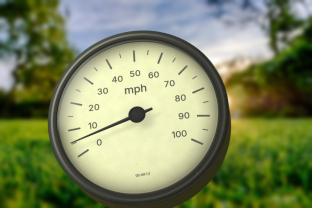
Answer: 5 mph
